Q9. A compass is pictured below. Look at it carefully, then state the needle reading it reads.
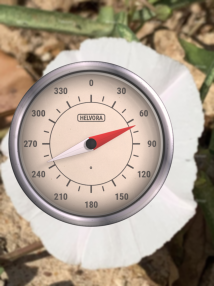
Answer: 67.5 °
